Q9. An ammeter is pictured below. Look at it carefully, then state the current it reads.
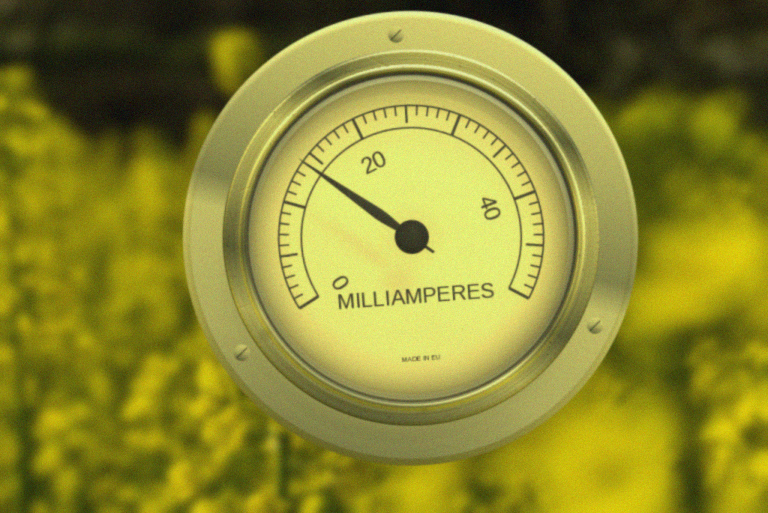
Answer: 14 mA
